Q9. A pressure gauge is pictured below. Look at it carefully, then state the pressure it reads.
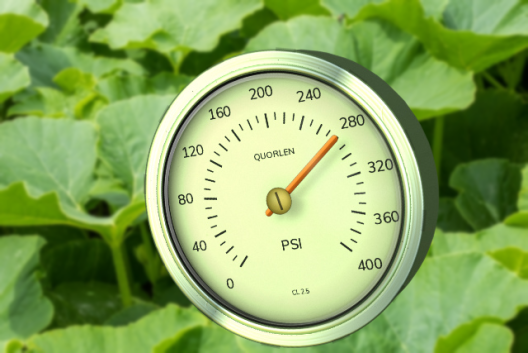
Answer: 280 psi
